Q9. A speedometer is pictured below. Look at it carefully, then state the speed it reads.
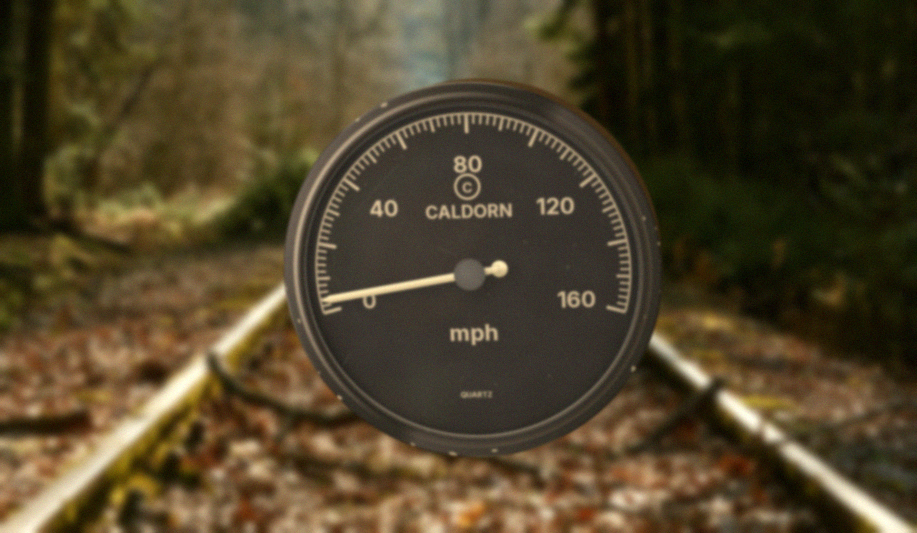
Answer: 4 mph
